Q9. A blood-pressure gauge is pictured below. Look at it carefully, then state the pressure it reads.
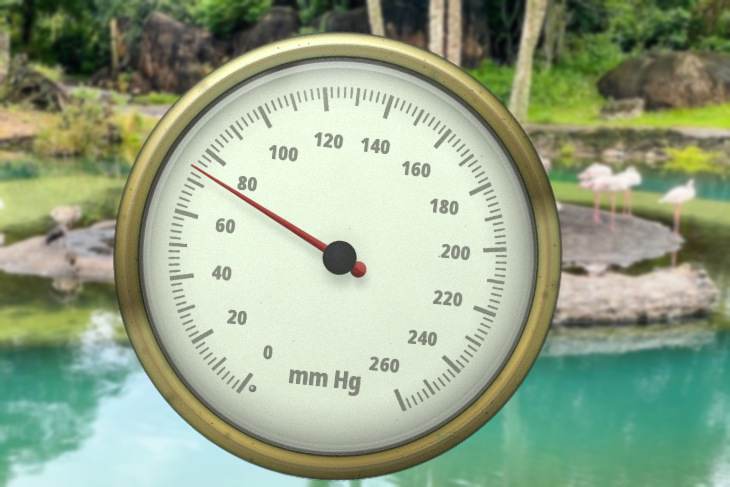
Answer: 74 mmHg
